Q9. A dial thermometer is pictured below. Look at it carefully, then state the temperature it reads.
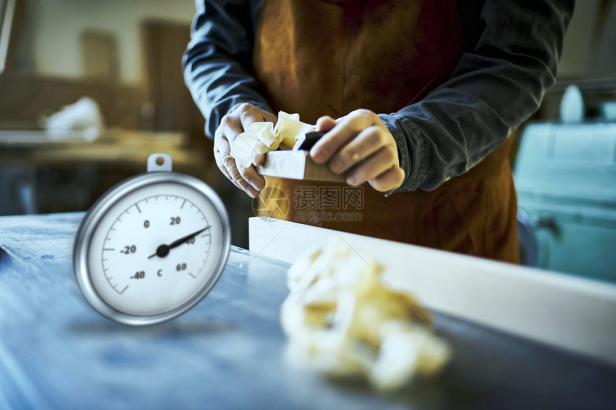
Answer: 36 °C
